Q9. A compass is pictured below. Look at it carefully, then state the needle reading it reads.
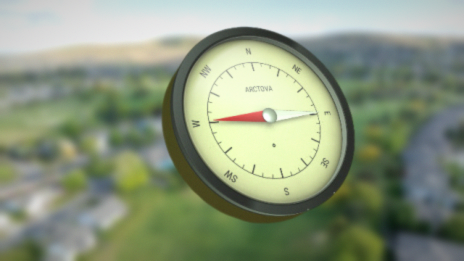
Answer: 270 °
